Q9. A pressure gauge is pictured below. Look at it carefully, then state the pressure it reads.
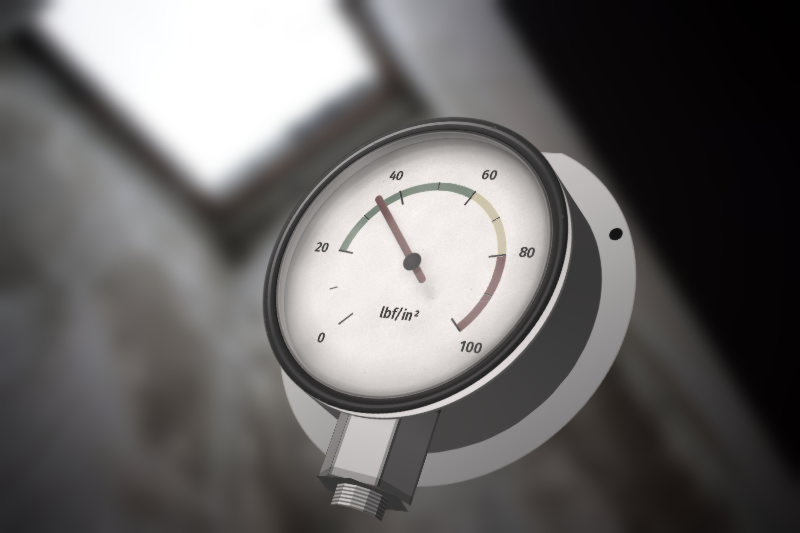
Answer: 35 psi
